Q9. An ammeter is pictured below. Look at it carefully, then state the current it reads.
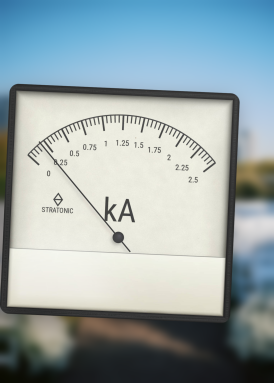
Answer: 0.2 kA
